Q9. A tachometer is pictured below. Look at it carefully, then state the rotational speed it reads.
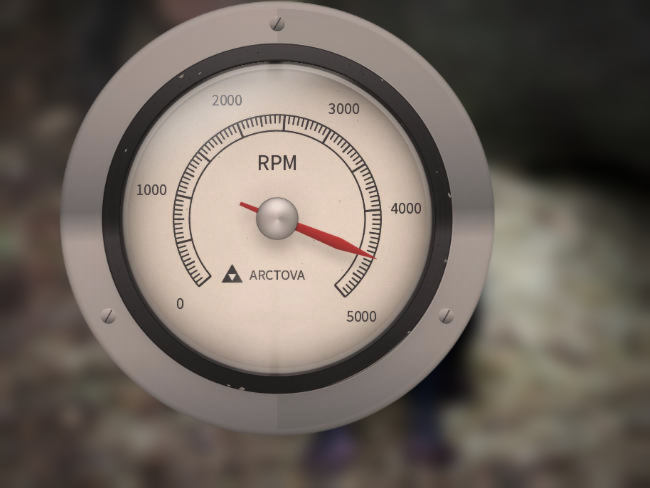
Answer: 4500 rpm
